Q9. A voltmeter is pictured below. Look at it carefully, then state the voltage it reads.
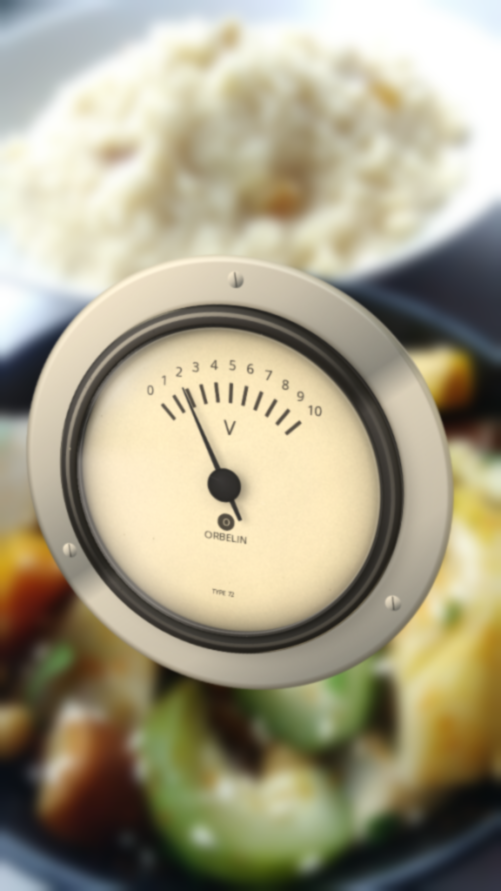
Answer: 2 V
